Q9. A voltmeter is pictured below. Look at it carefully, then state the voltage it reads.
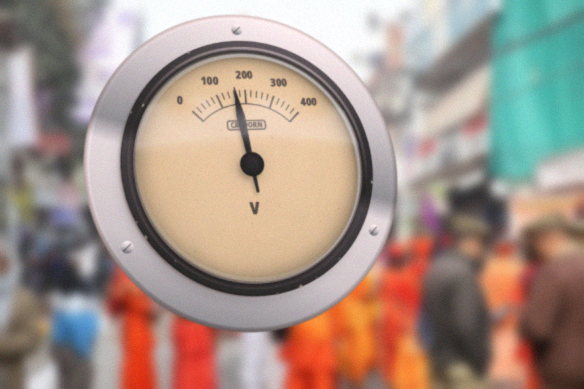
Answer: 160 V
